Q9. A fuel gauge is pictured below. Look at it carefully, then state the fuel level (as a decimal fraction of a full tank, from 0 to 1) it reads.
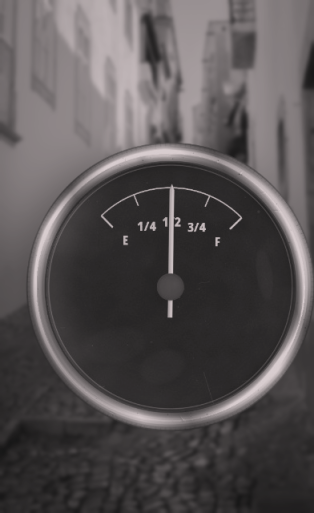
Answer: 0.5
